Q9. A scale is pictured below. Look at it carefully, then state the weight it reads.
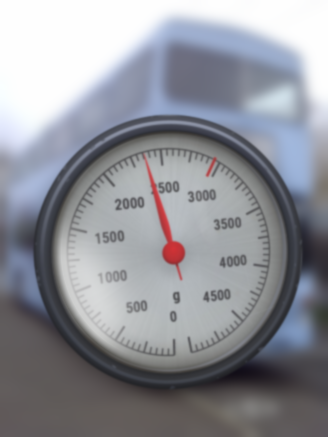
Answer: 2350 g
